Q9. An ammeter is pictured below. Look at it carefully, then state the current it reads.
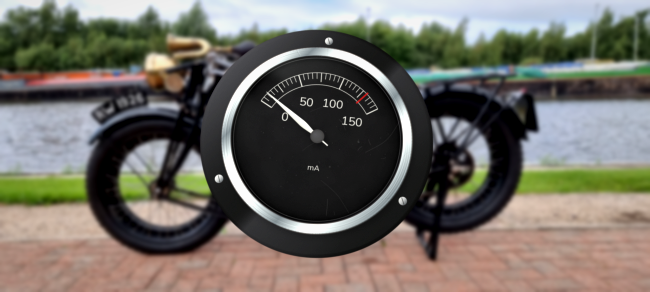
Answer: 10 mA
